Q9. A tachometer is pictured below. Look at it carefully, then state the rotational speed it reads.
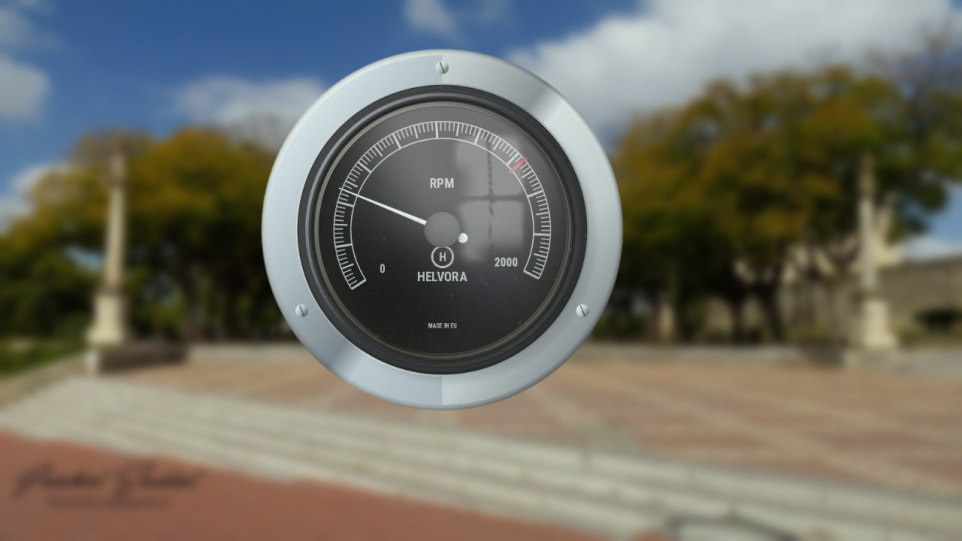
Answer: 460 rpm
